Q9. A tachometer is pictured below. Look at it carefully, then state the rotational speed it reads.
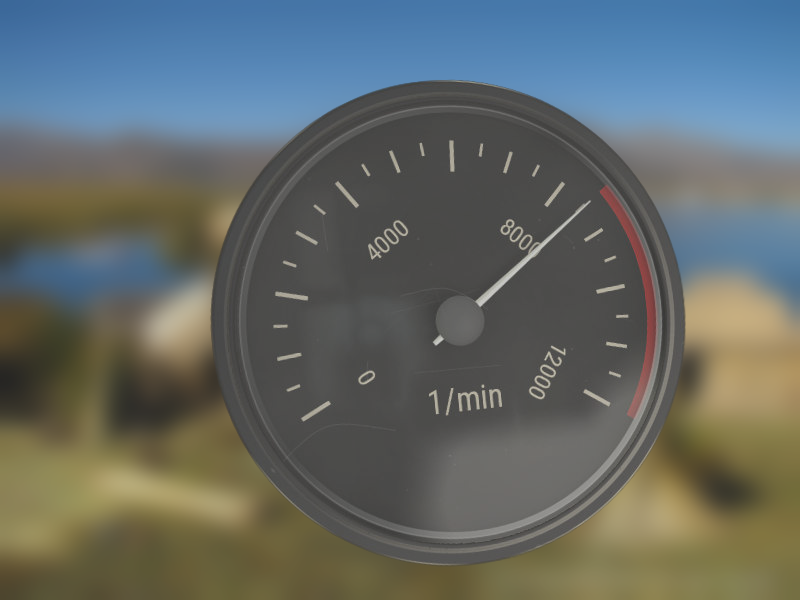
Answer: 8500 rpm
